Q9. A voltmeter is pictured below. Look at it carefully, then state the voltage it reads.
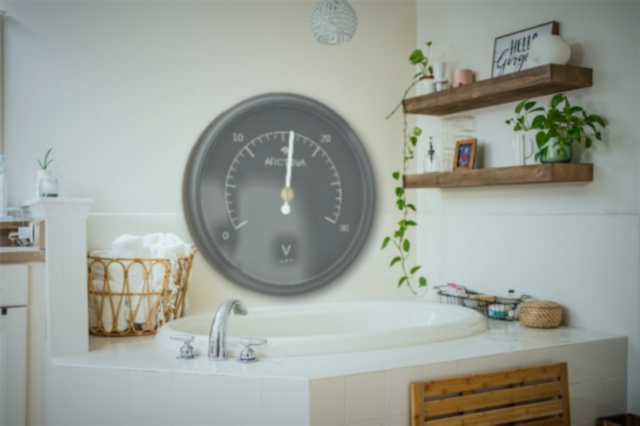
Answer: 16 V
